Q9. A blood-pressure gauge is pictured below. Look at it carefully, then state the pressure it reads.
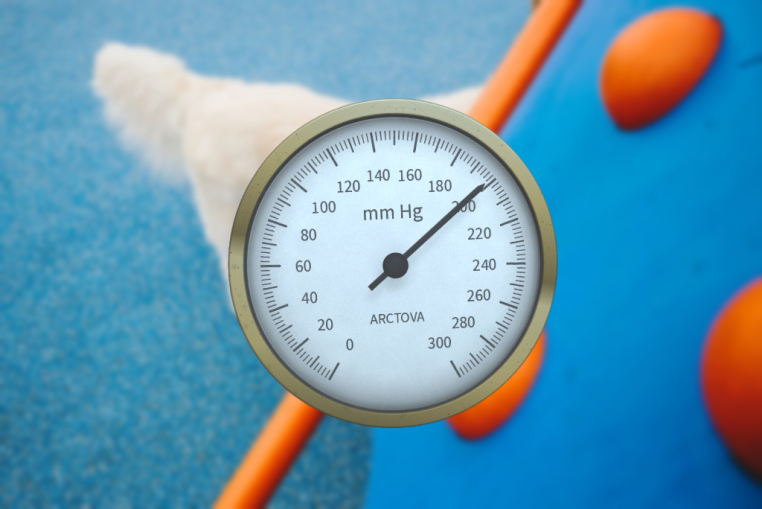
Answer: 198 mmHg
